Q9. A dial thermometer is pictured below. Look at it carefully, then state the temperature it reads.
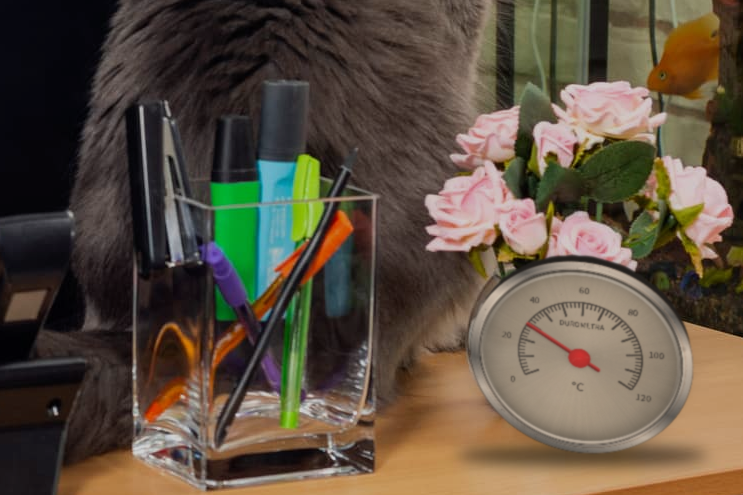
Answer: 30 °C
